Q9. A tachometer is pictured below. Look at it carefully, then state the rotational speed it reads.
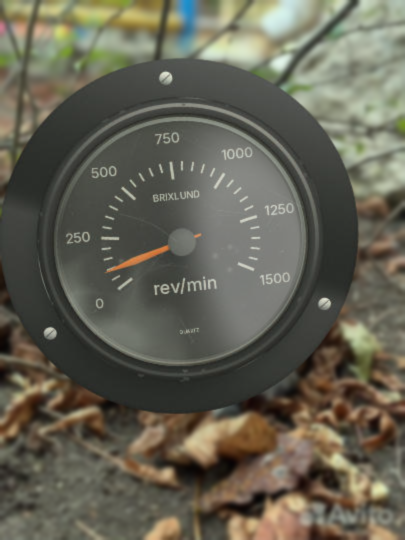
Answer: 100 rpm
